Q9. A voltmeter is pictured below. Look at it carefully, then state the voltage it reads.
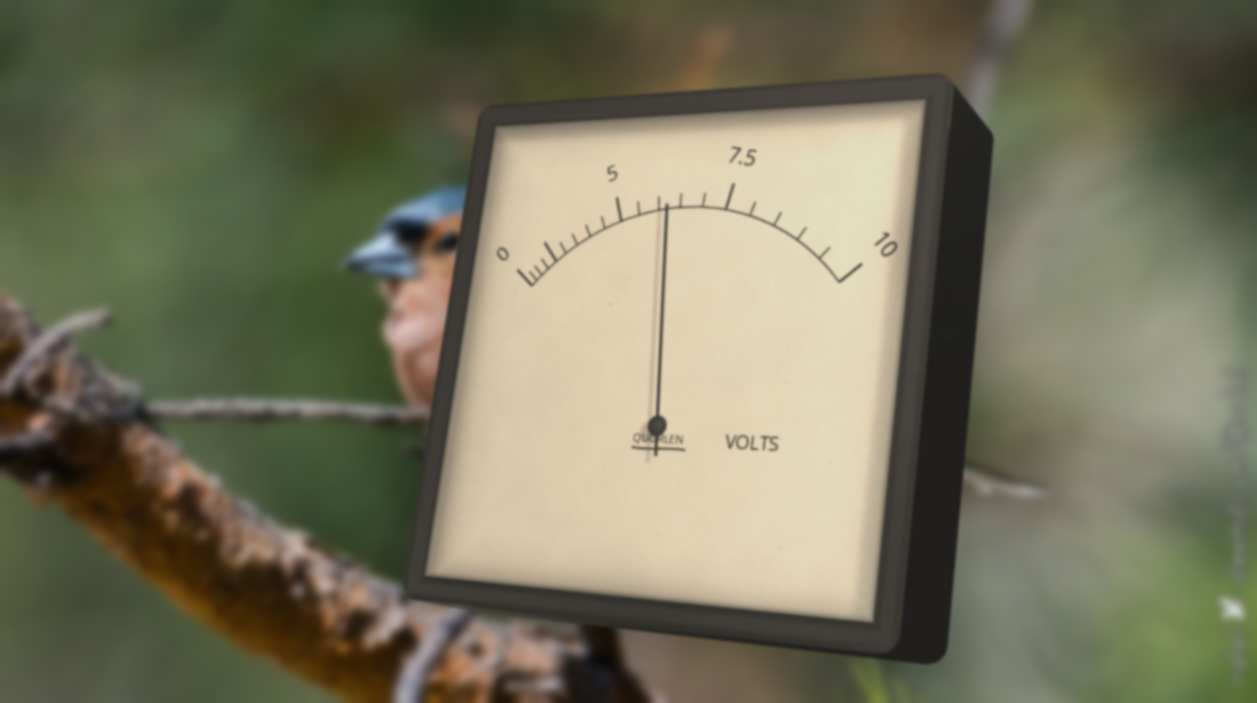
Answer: 6.25 V
